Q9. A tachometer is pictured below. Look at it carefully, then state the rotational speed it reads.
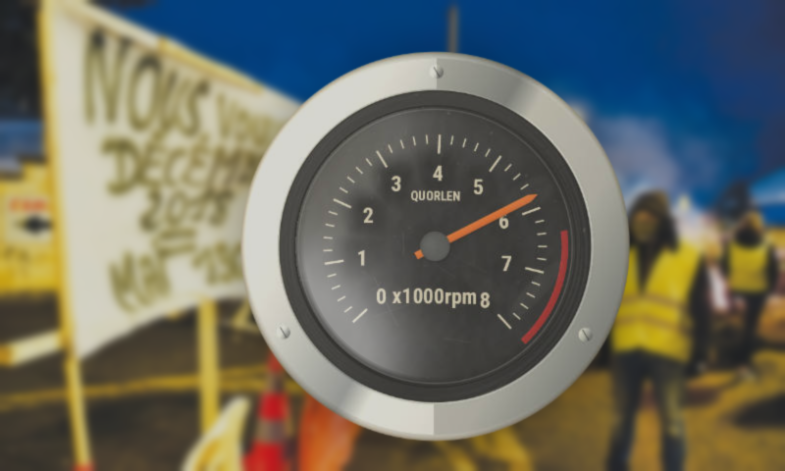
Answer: 5800 rpm
